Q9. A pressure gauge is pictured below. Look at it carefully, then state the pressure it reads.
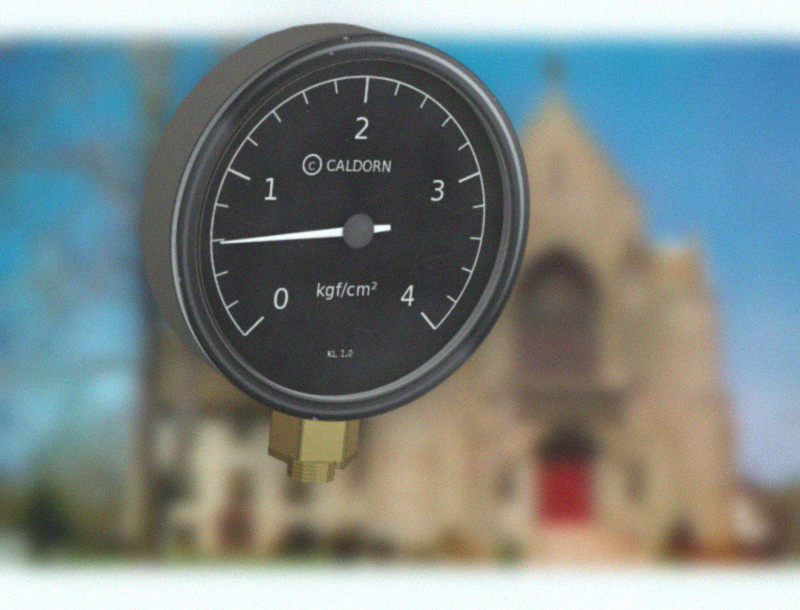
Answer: 0.6 kg/cm²
